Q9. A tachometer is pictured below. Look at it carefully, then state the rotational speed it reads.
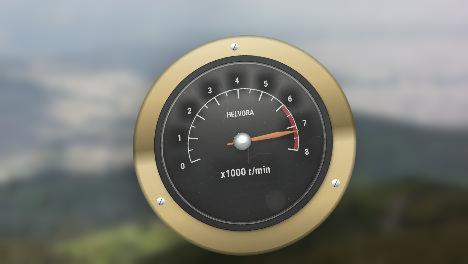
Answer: 7250 rpm
